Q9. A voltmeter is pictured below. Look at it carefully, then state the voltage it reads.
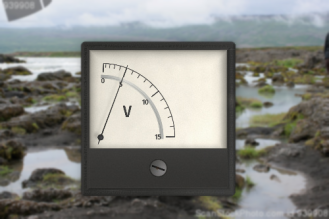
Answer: 5 V
